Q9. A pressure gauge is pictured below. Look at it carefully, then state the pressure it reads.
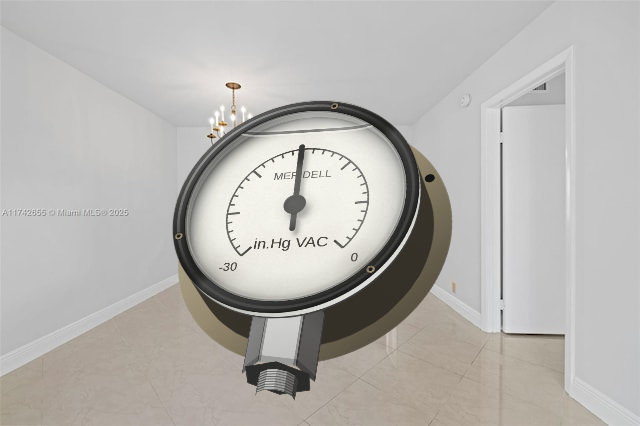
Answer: -15 inHg
